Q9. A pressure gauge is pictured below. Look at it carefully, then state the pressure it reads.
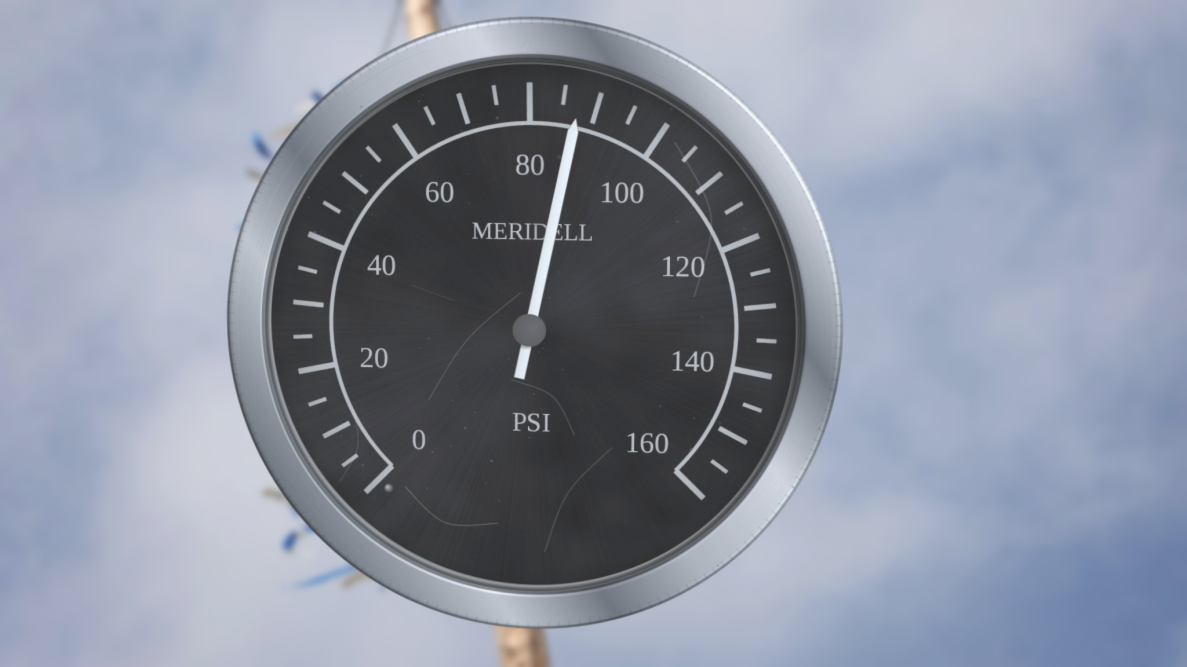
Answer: 87.5 psi
